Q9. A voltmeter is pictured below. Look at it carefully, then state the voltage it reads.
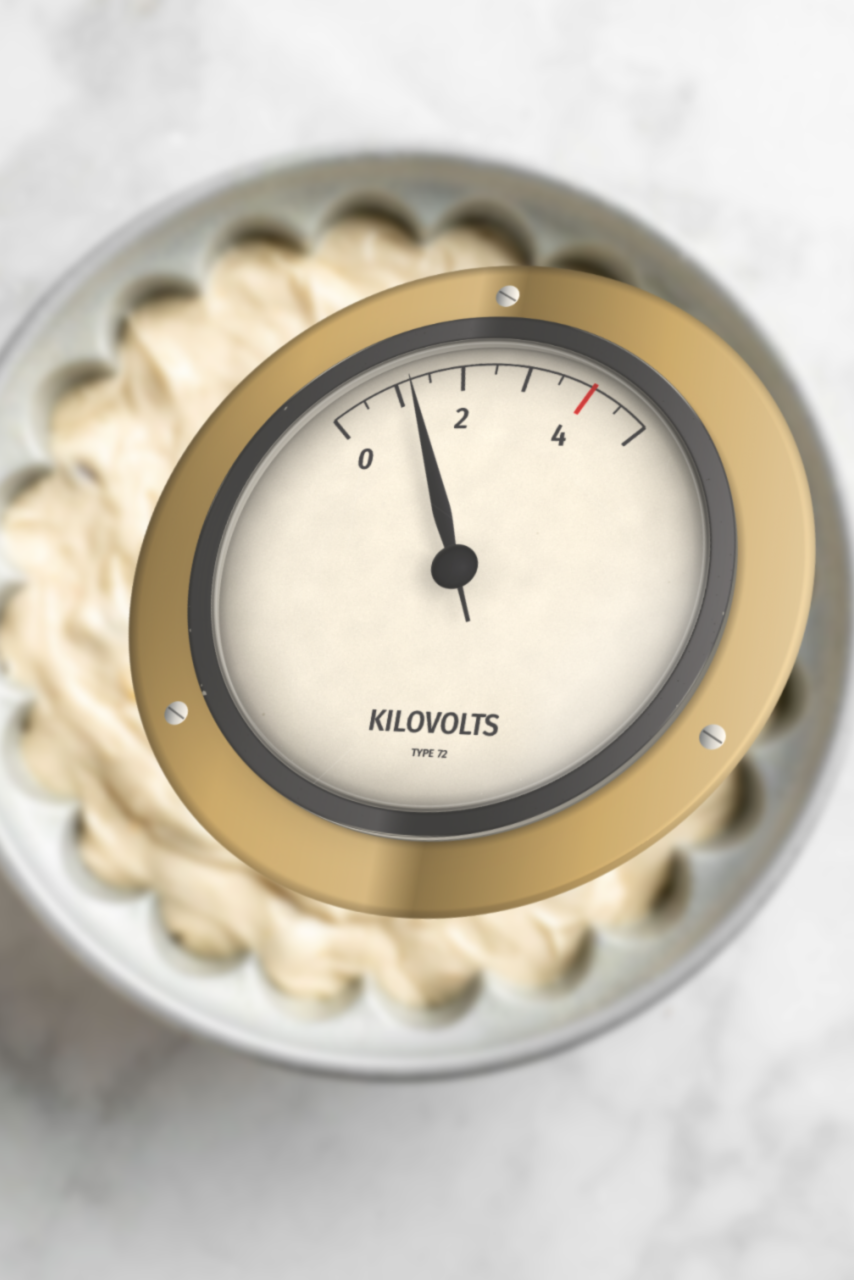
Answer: 1.25 kV
